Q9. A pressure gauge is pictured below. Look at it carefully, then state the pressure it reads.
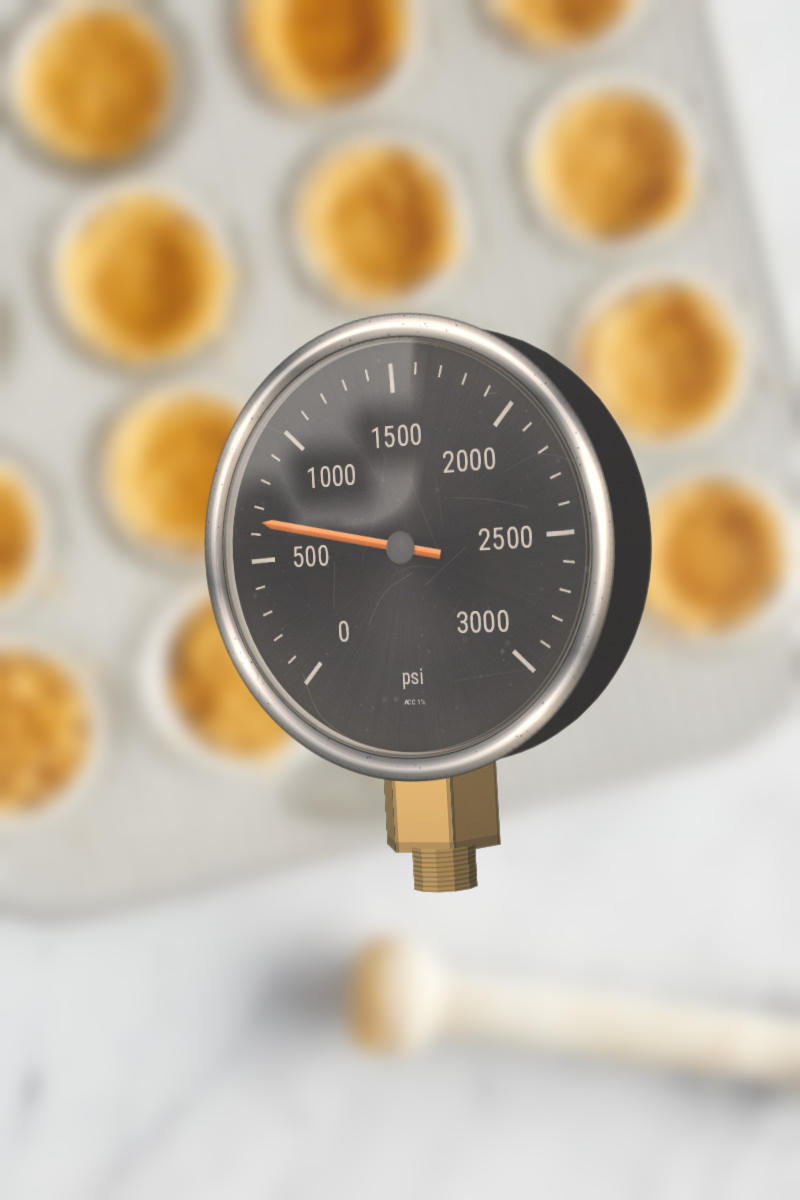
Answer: 650 psi
